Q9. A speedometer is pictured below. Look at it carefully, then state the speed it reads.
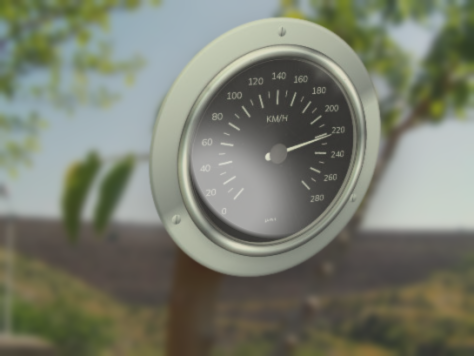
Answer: 220 km/h
